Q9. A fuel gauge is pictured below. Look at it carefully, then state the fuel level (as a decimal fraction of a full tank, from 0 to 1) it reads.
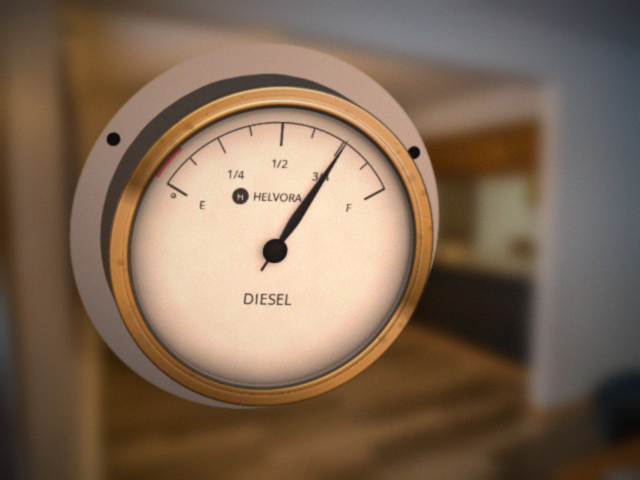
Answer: 0.75
